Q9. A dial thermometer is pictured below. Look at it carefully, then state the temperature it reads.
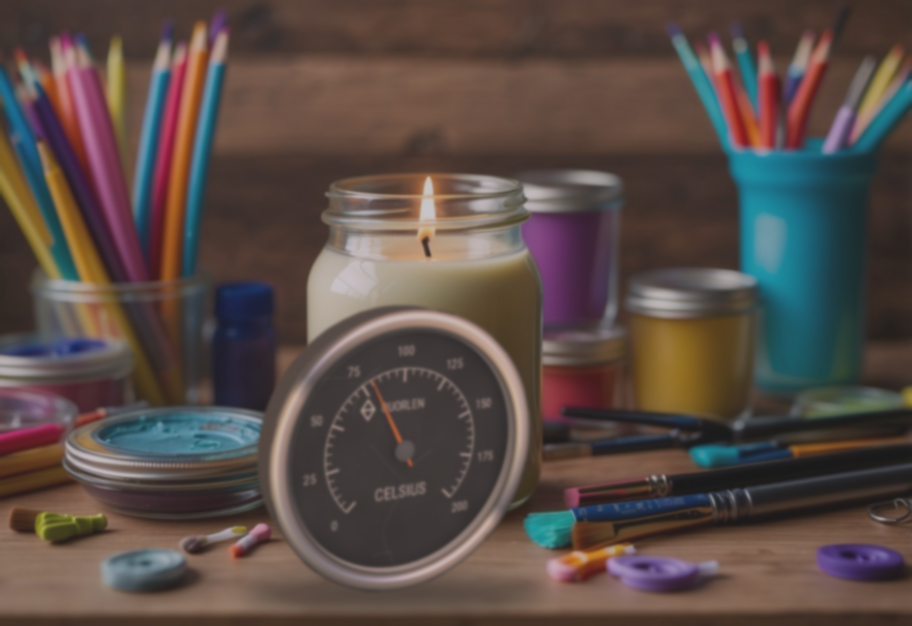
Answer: 80 °C
